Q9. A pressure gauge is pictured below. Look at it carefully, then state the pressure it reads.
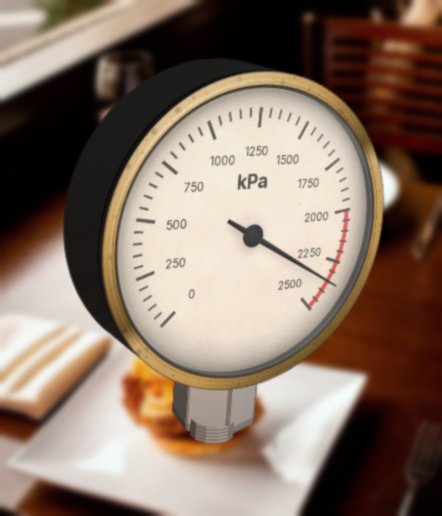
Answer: 2350 kPa
